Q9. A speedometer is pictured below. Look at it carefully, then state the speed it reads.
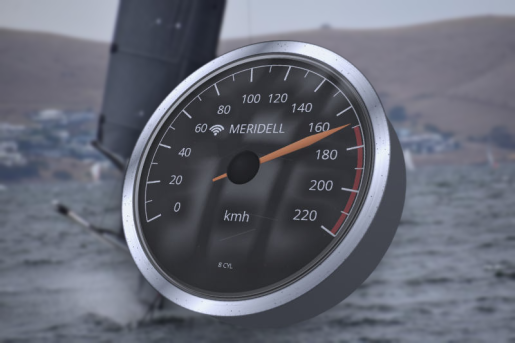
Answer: 170 km/h
